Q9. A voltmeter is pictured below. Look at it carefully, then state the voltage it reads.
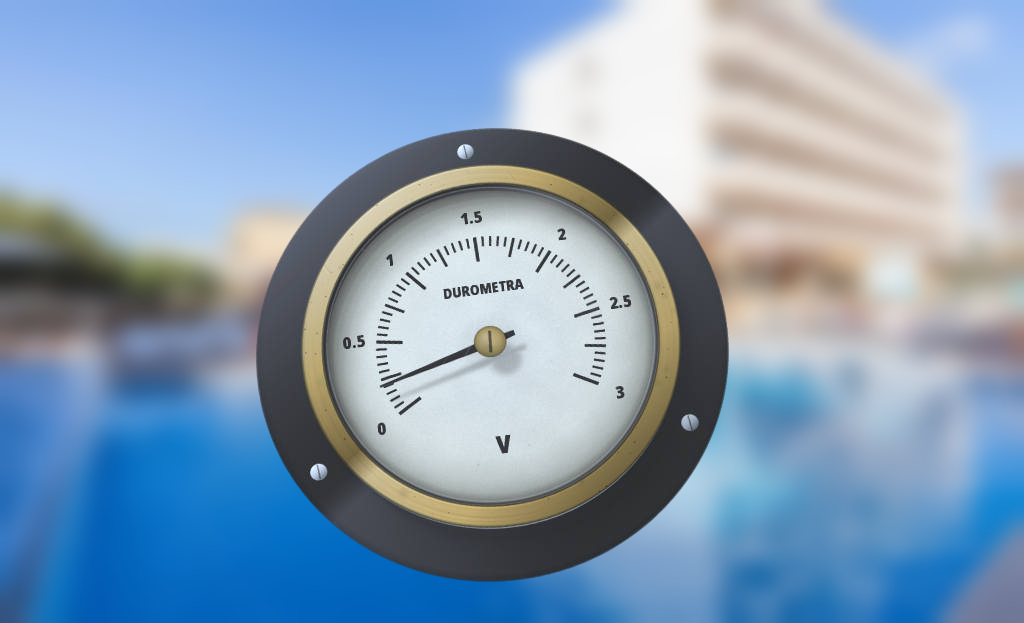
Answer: 0.2 V
